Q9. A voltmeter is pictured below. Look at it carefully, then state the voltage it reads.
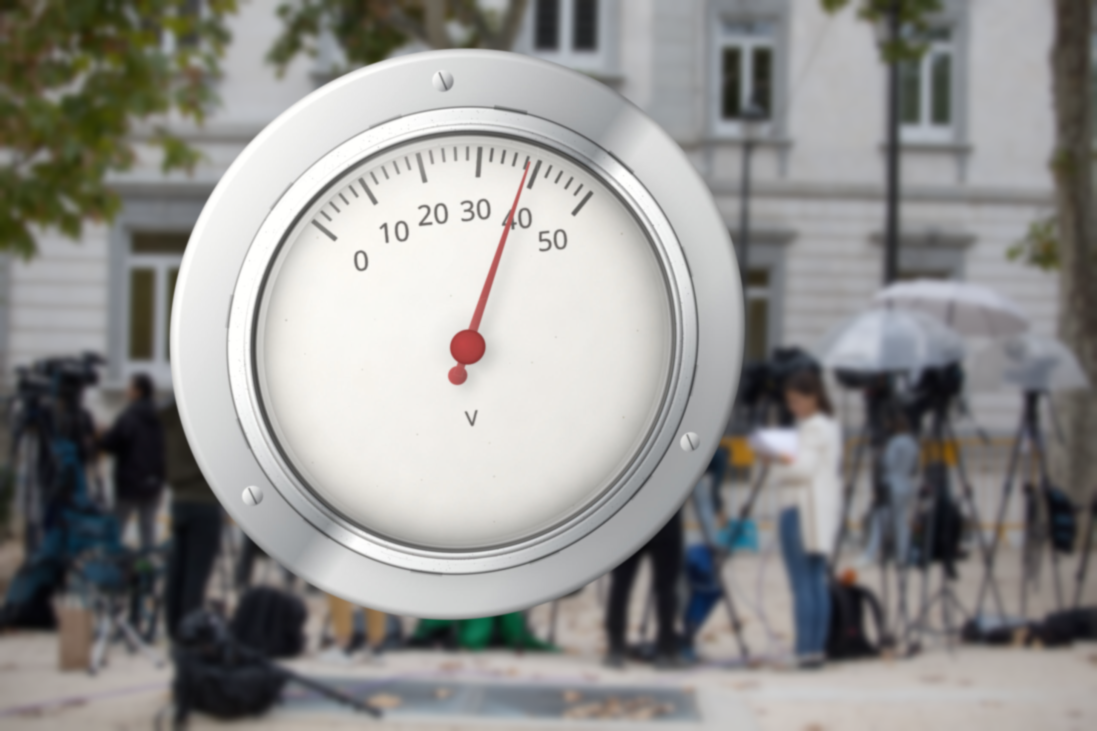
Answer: 38 V
